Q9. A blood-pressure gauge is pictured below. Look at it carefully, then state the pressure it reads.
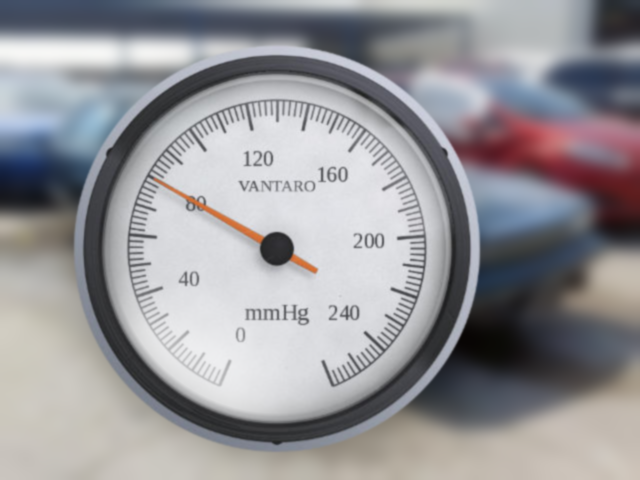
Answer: 80 mmHg
